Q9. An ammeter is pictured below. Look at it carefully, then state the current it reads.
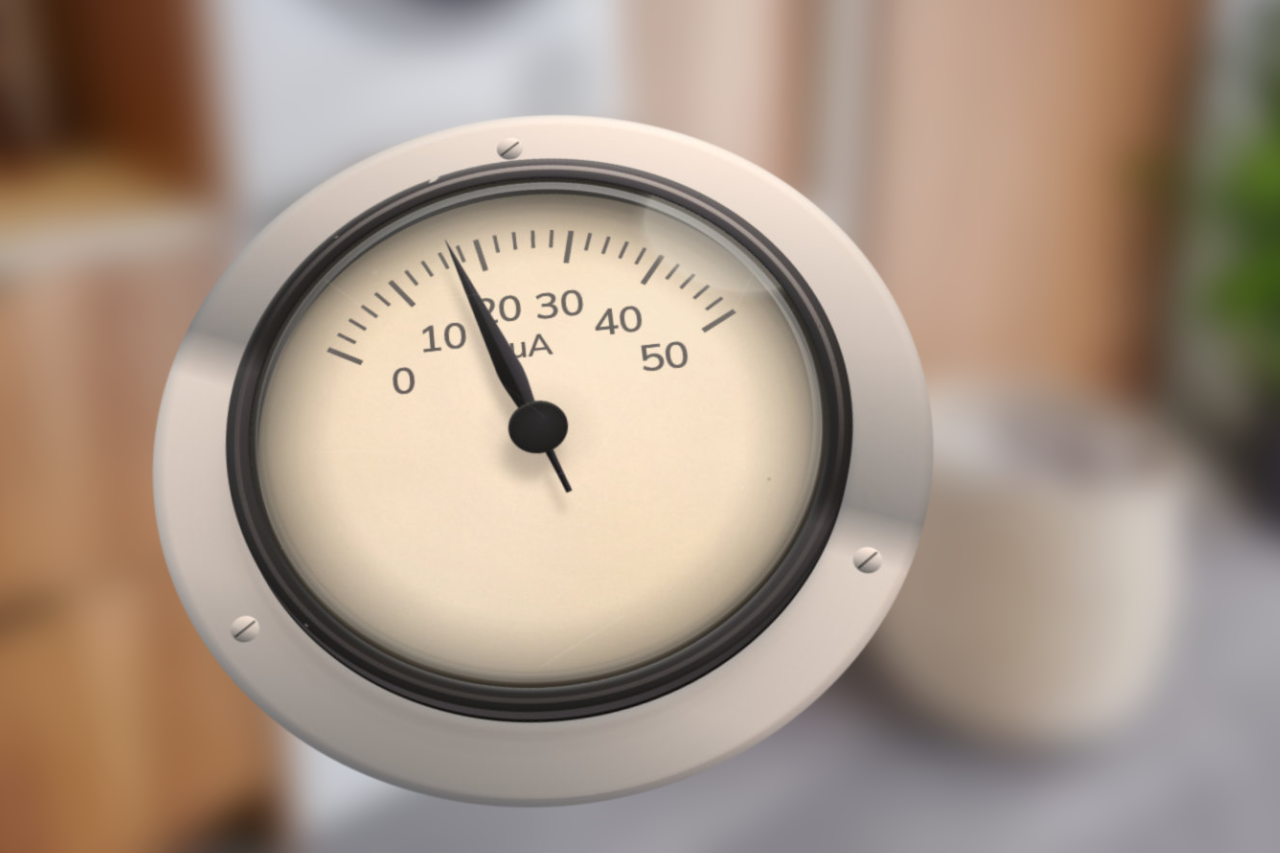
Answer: 17 µA
